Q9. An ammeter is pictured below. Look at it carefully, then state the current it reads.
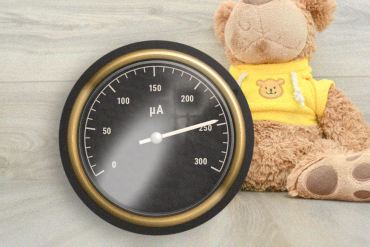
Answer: 245 µA
